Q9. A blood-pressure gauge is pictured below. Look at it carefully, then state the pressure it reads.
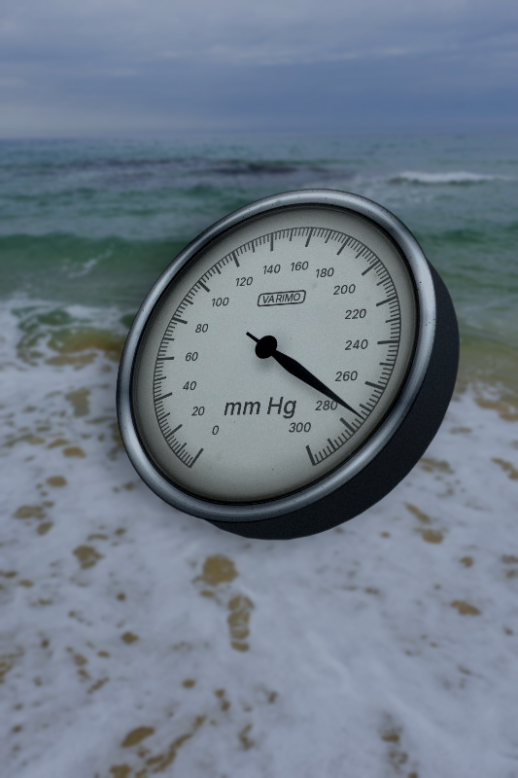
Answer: 274 mmHg
